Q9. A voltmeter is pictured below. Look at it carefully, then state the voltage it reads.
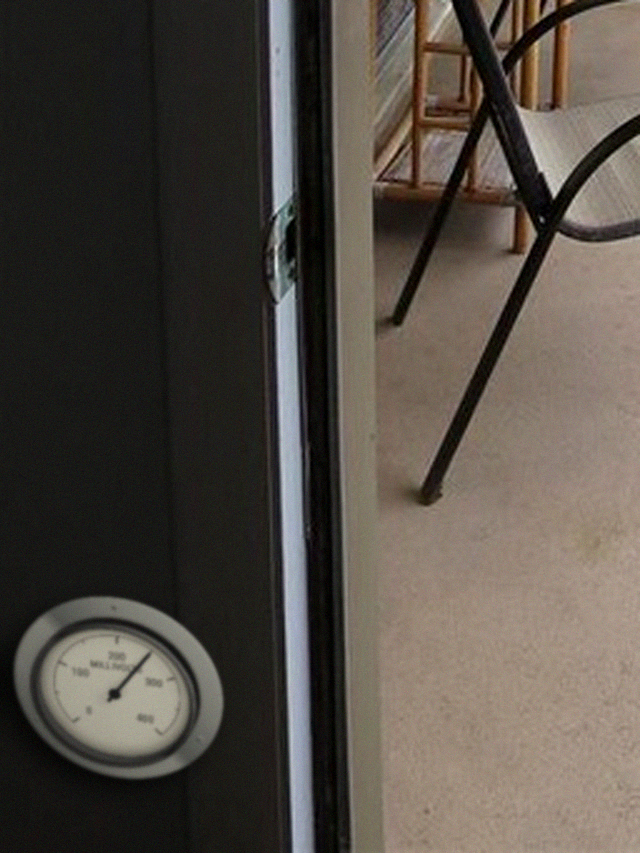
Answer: 250 mV
